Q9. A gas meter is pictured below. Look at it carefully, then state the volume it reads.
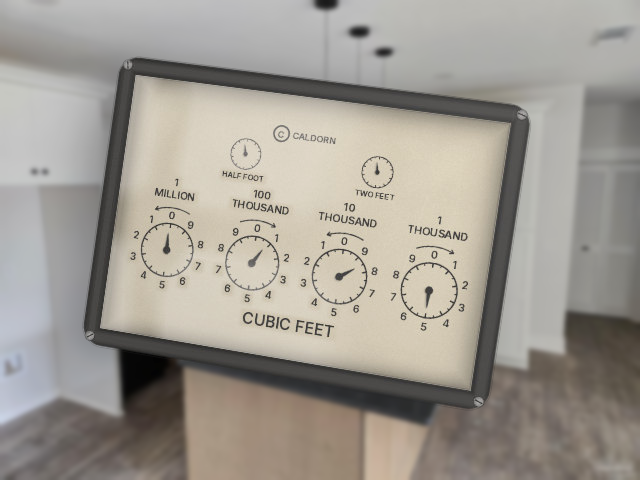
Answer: 8500 ft³
